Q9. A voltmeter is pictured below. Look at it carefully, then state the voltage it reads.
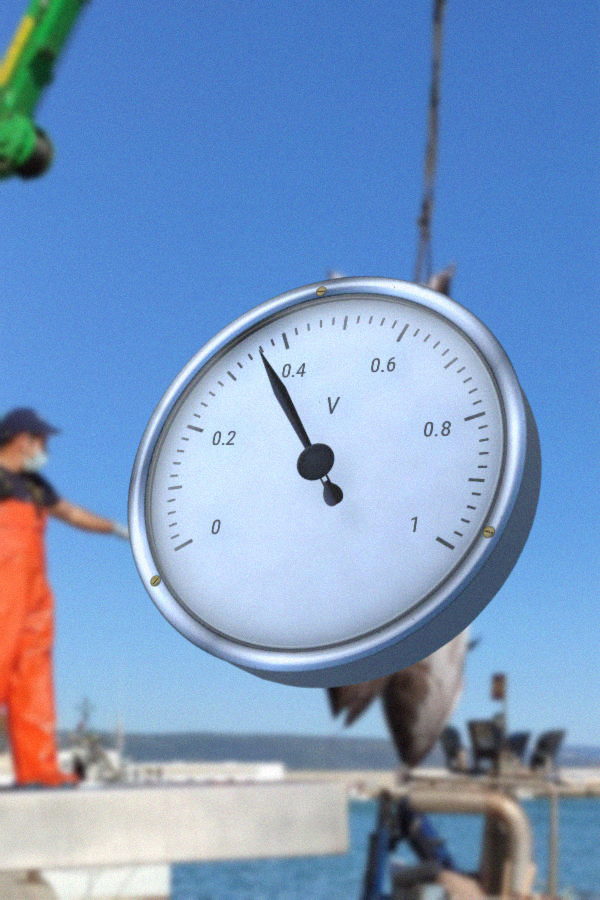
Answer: 0.36 V
